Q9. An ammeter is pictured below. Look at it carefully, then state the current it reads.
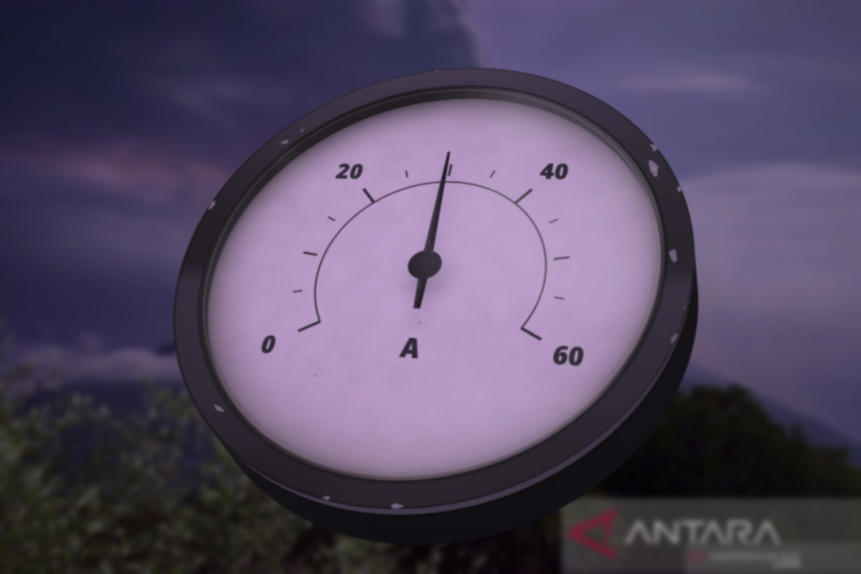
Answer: 30 A
